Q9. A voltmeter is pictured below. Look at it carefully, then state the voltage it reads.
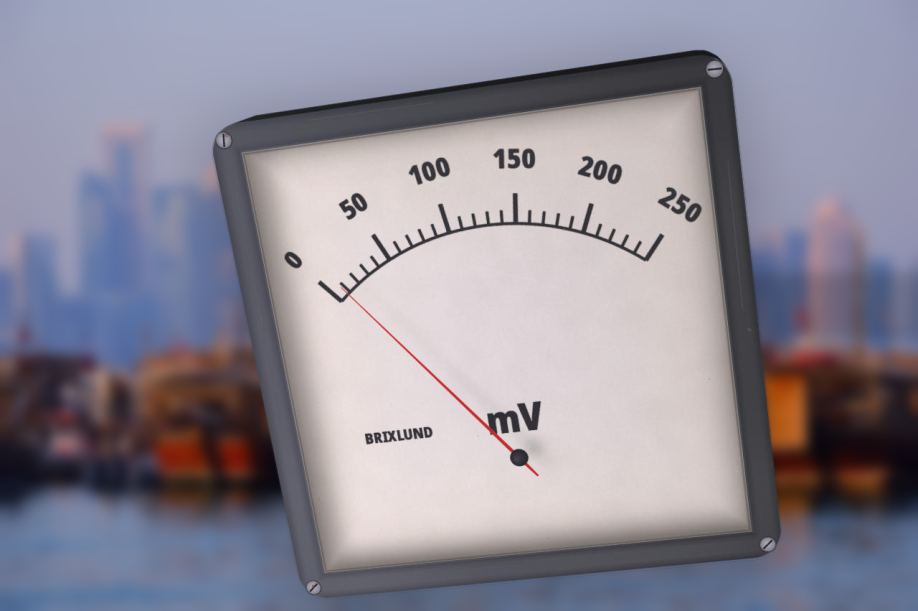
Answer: 10 mV
